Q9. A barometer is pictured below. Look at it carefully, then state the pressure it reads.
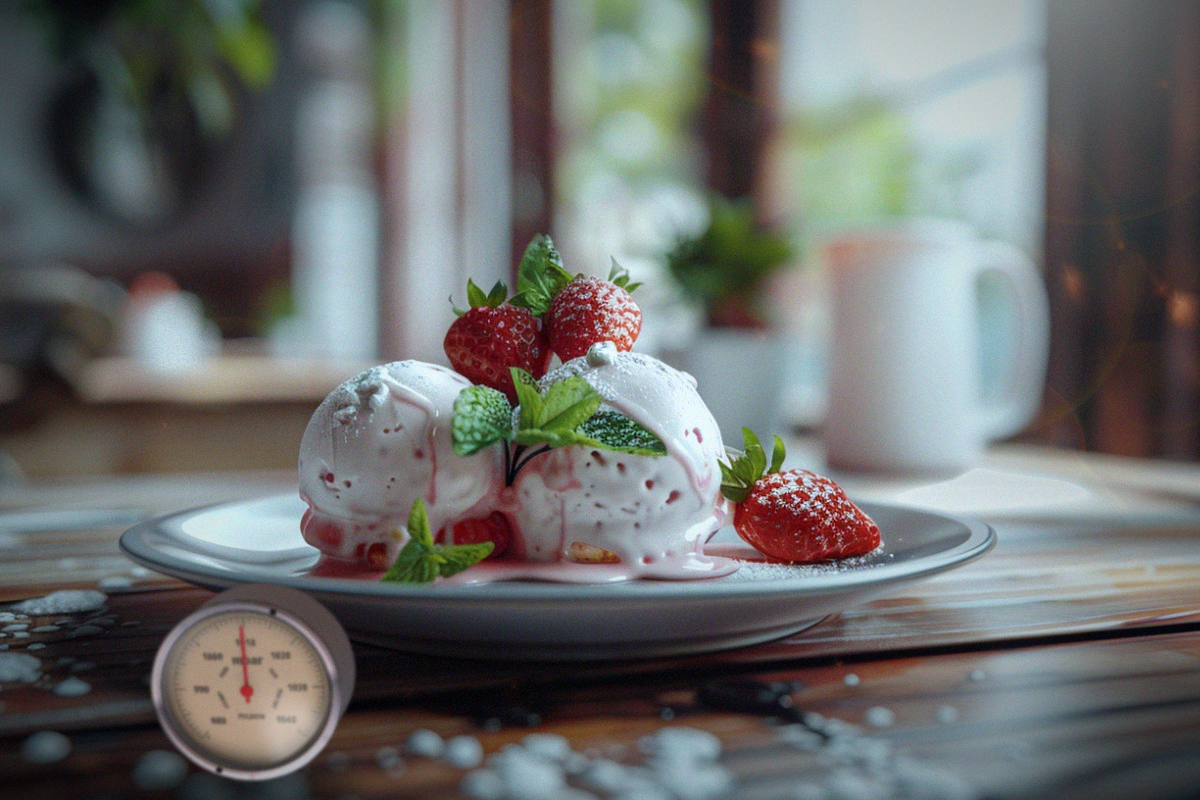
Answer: 1010 mbar
